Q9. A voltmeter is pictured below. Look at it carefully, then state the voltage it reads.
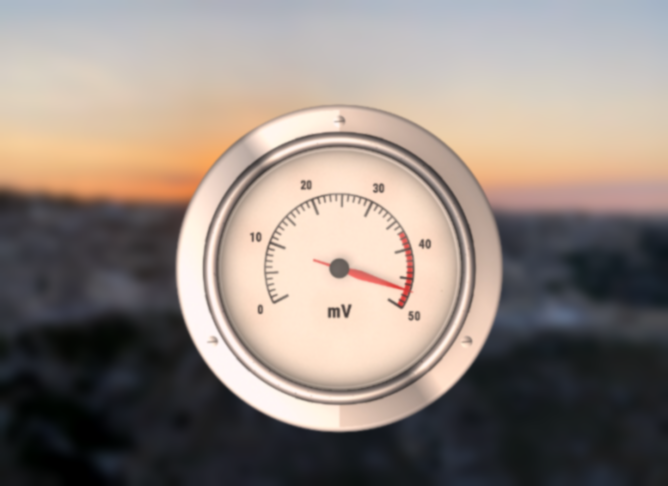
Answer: 47 mV
